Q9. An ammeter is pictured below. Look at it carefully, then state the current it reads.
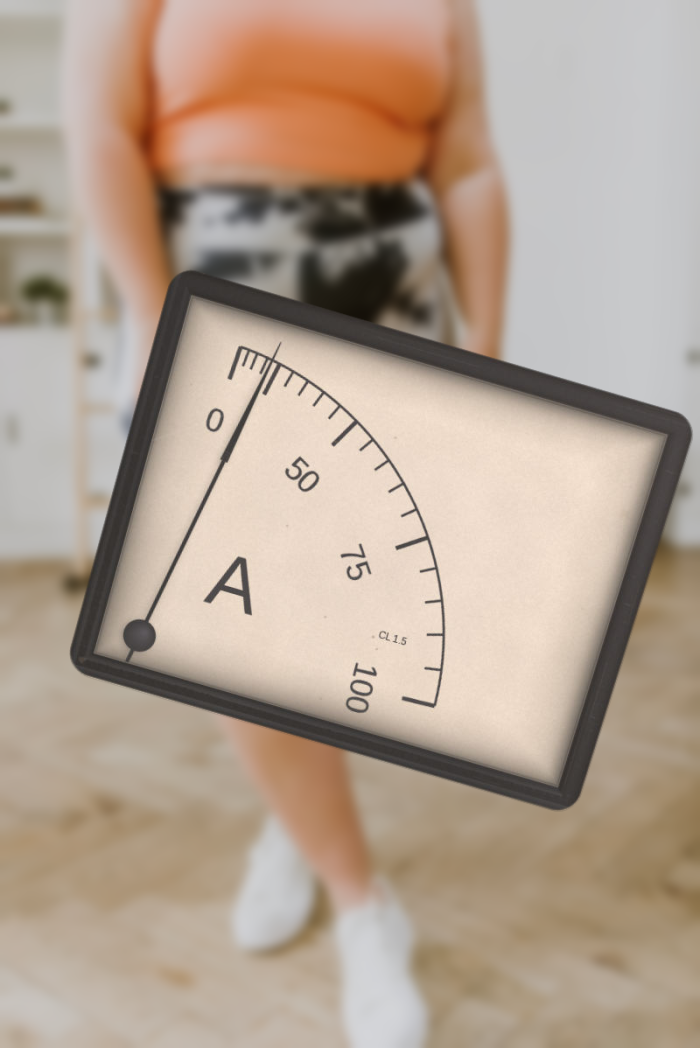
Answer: 22.5 A
